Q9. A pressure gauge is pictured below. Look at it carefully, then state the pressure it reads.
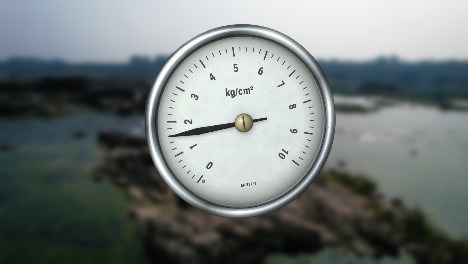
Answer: 1.6 kg/cm²
